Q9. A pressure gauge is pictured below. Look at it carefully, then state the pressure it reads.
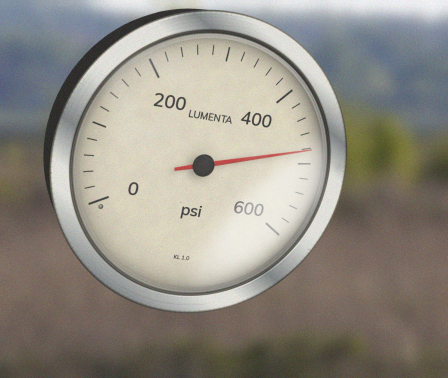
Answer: 480 psi
